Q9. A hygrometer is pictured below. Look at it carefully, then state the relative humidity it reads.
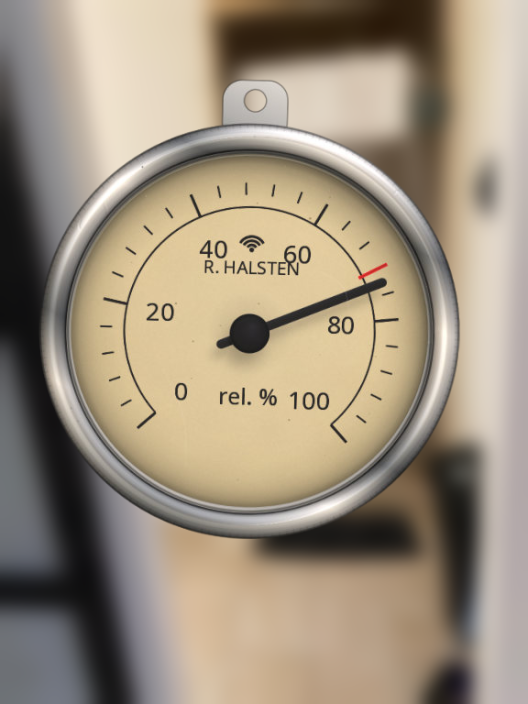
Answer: 74 %
